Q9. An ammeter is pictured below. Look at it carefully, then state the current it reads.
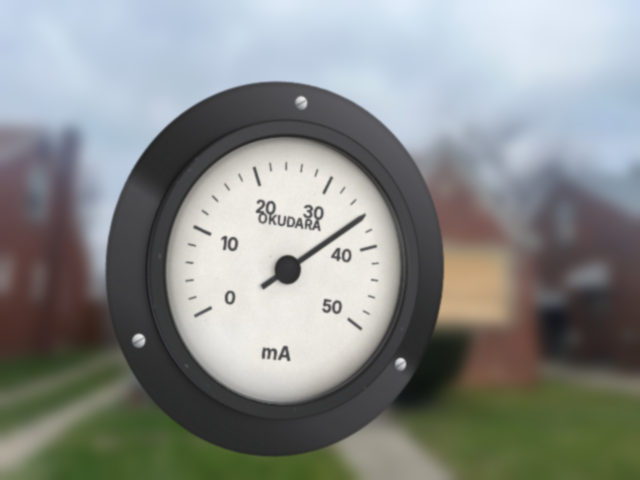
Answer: 36 mA
